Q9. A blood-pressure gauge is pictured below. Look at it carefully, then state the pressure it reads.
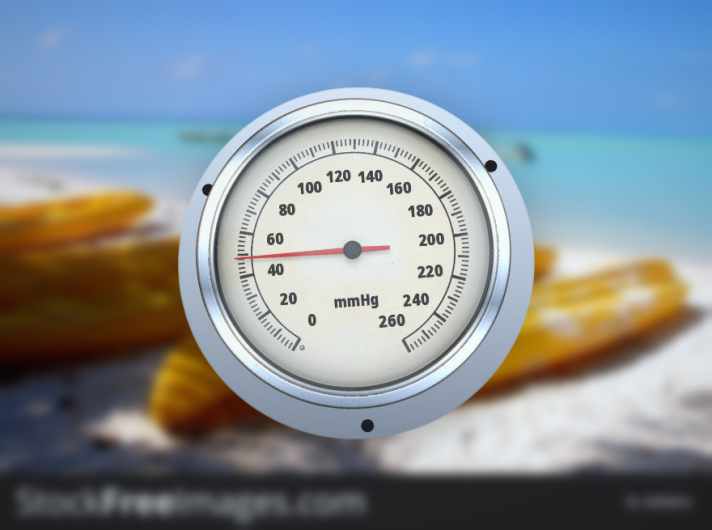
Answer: 48 mmHg
